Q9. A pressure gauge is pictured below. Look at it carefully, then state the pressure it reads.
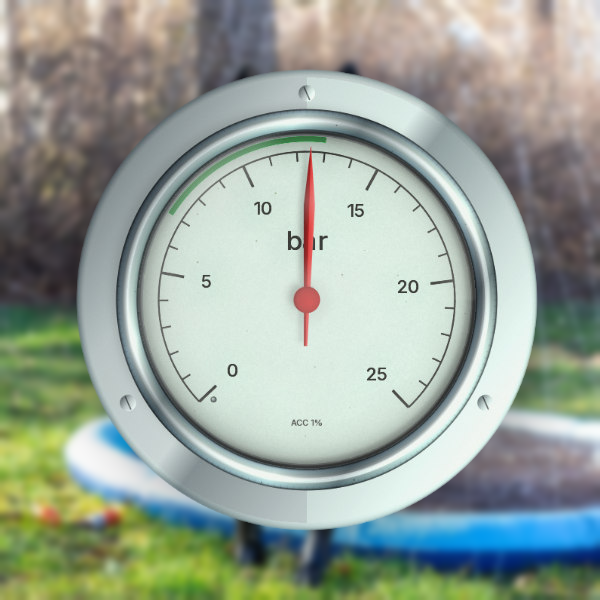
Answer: 12.5 bar
